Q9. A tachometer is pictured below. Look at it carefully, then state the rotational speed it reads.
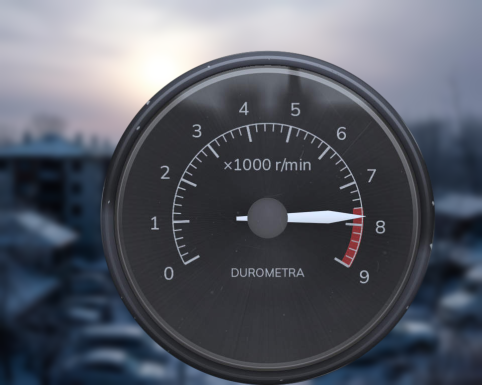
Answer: 7800 rpm
